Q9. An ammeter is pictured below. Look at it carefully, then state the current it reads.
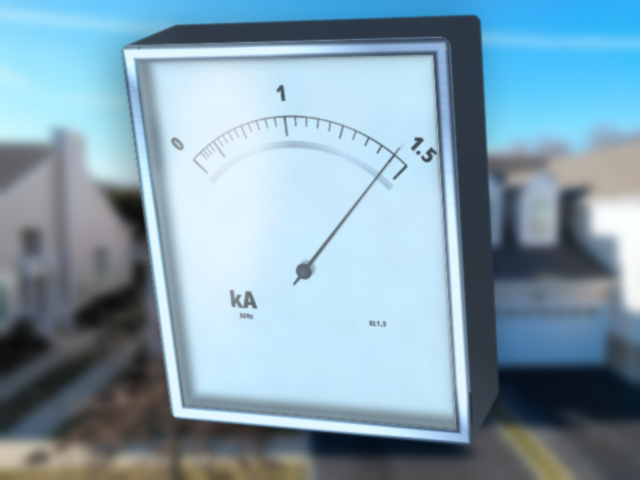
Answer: 1.45 kA
